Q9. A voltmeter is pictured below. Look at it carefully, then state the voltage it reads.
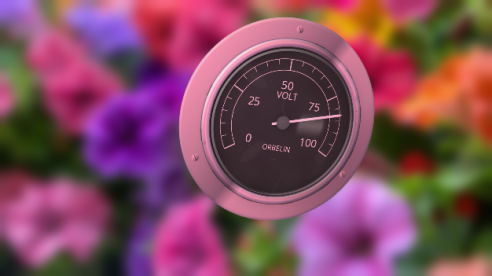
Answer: 82.5 V
